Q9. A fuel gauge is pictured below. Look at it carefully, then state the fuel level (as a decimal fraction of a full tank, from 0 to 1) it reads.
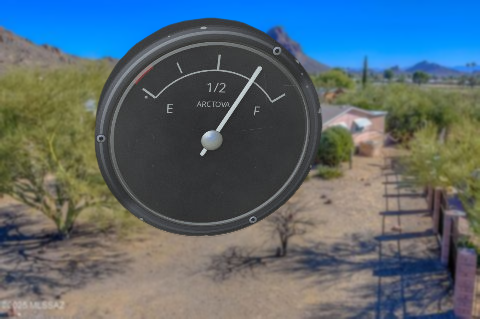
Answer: 0.75
